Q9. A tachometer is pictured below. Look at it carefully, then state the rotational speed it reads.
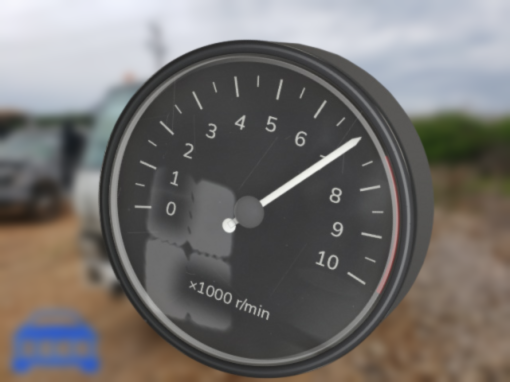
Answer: 7000 rpm
